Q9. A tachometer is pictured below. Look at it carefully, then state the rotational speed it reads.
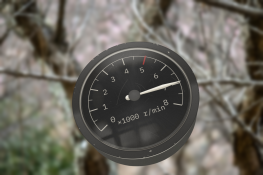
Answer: 7000 rpm
